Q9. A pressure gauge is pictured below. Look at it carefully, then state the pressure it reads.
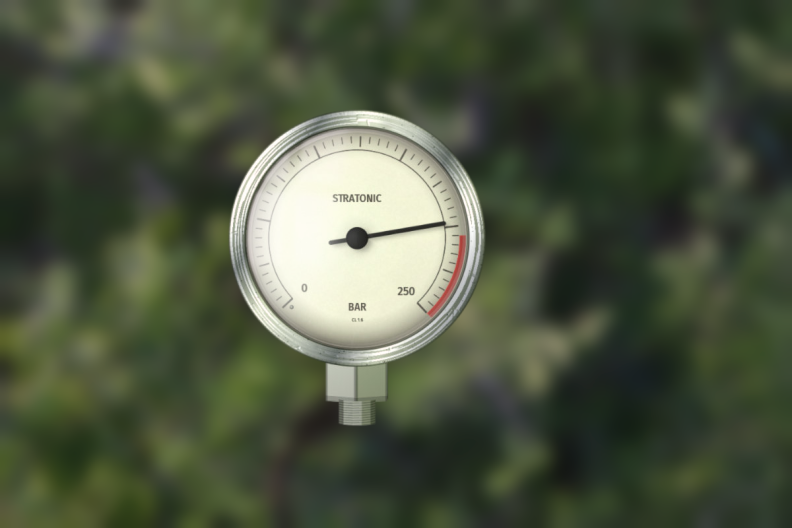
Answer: 197.5 bar
